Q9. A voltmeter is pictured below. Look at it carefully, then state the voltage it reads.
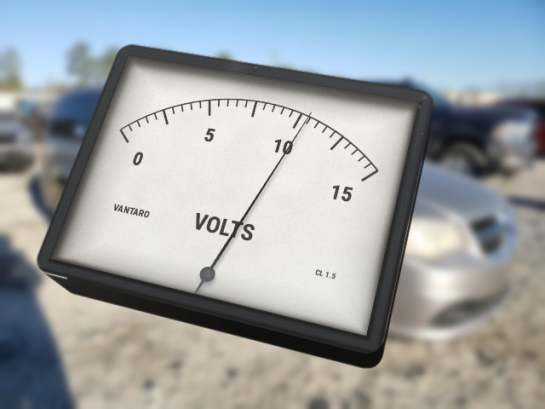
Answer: 10.5 V
